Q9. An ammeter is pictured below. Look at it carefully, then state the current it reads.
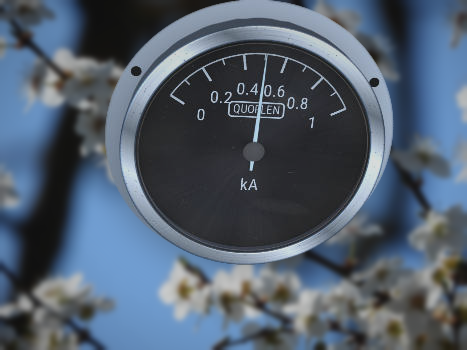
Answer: 0.5 kA
